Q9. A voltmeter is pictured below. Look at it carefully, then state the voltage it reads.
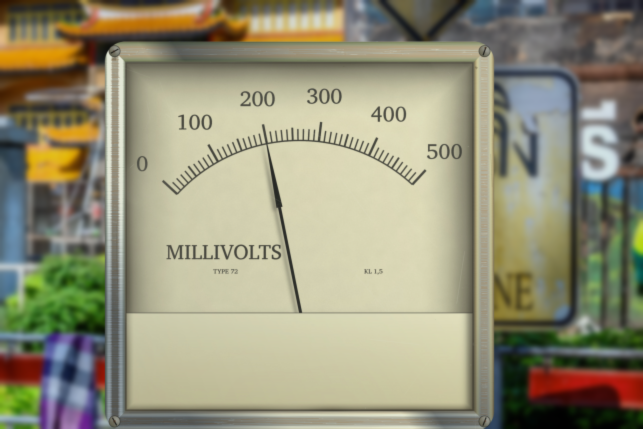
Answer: 200 mV
